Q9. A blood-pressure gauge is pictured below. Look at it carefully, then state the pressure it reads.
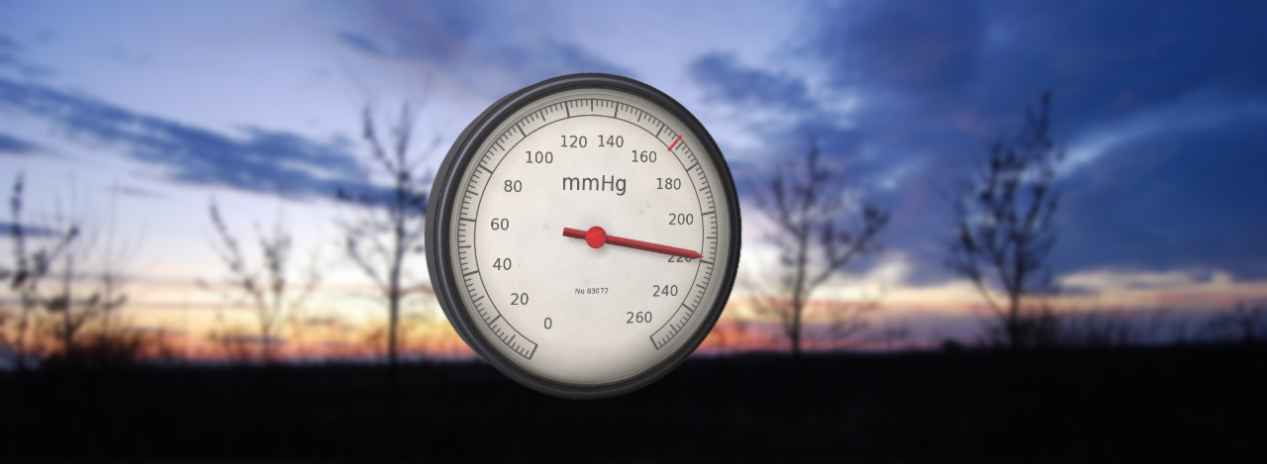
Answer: 218 mmHg
